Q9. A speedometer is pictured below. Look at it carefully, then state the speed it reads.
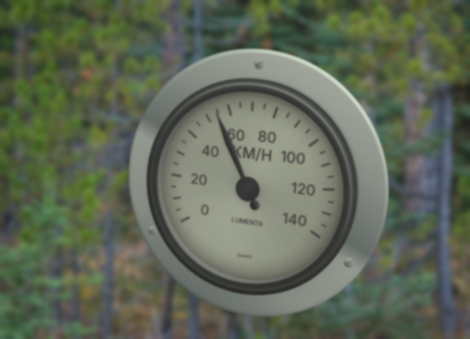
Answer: 55 km/h
